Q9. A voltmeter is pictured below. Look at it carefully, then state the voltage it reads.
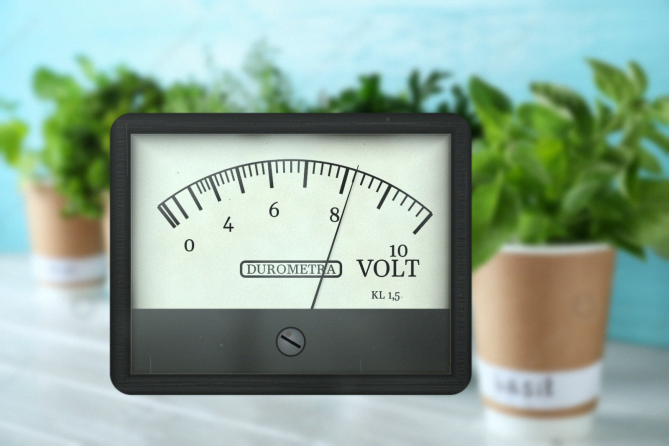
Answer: 8.2 V
